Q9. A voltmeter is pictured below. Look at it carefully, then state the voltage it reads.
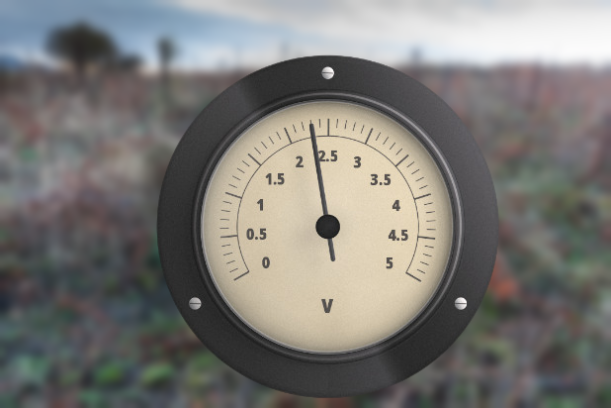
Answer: 2.3 V
